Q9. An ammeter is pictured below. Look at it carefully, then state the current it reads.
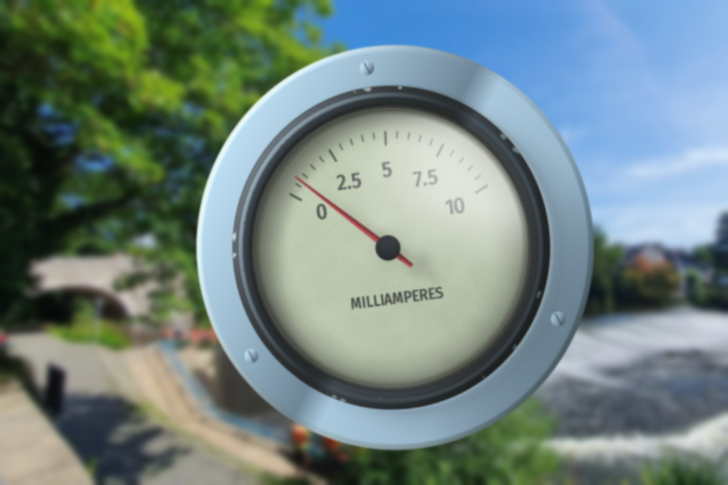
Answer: 0.75 mA
